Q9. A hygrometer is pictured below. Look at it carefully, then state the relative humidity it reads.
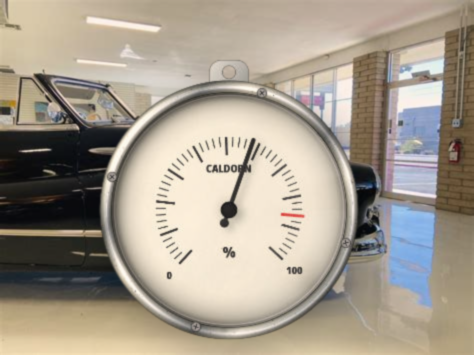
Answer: 58 %
